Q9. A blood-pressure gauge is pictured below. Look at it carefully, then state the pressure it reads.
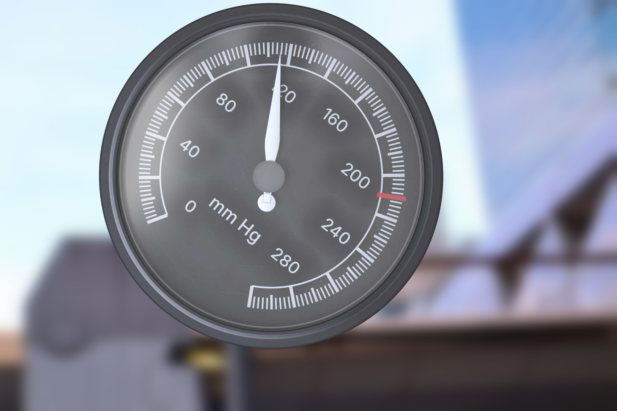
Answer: 116 mmHg
